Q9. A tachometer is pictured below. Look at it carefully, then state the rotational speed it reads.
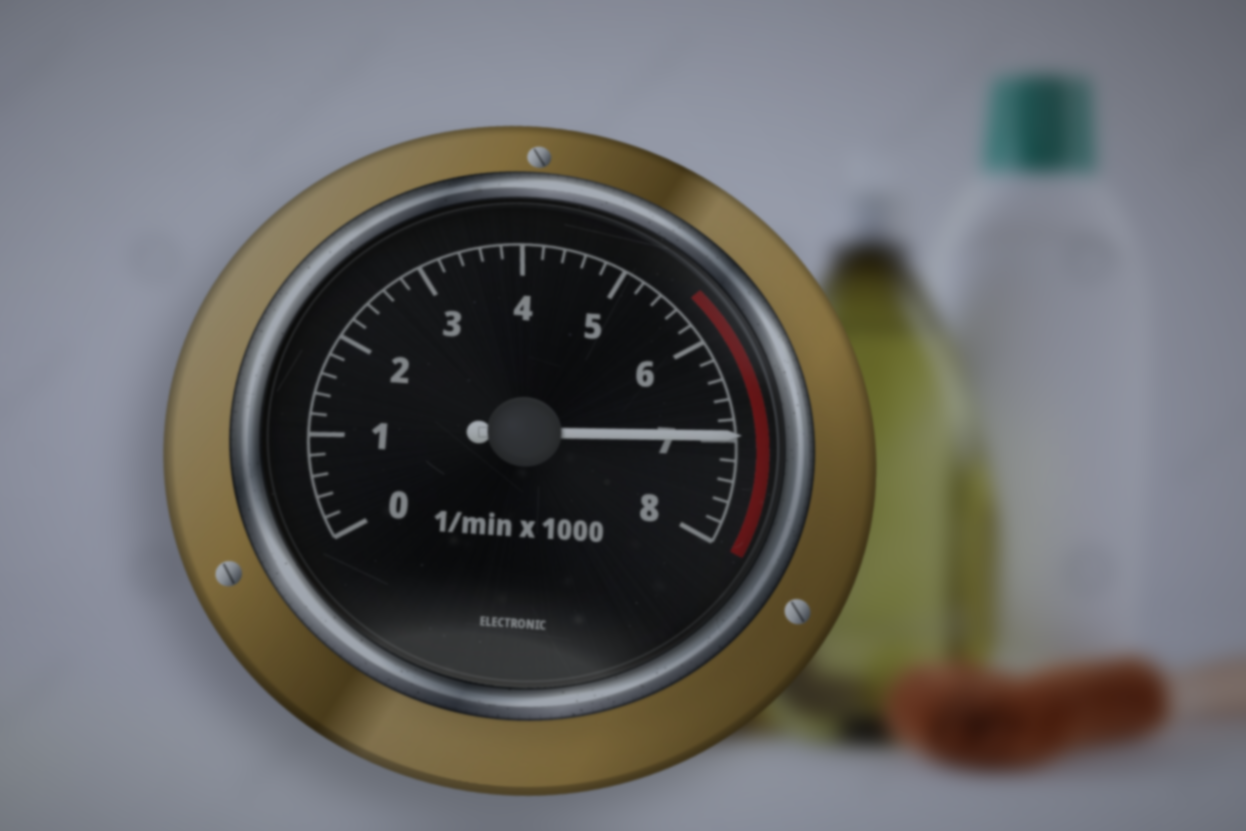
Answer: 7000 rpm
